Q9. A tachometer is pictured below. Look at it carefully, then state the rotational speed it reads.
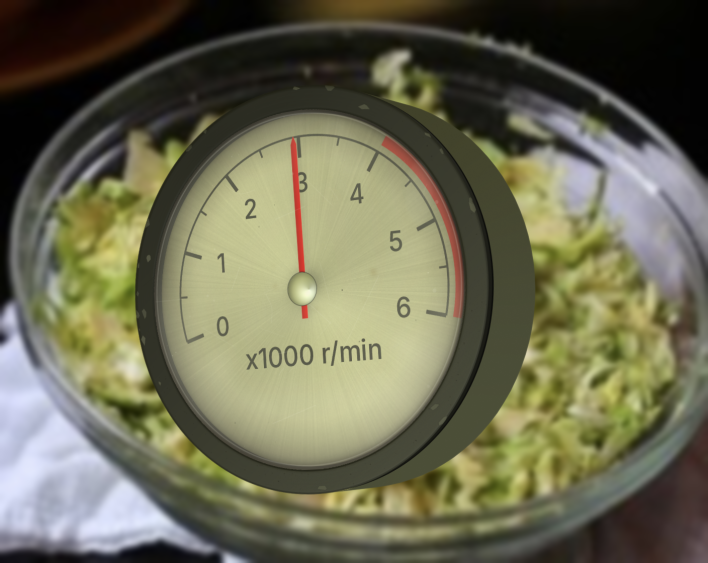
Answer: 3000 rpm
